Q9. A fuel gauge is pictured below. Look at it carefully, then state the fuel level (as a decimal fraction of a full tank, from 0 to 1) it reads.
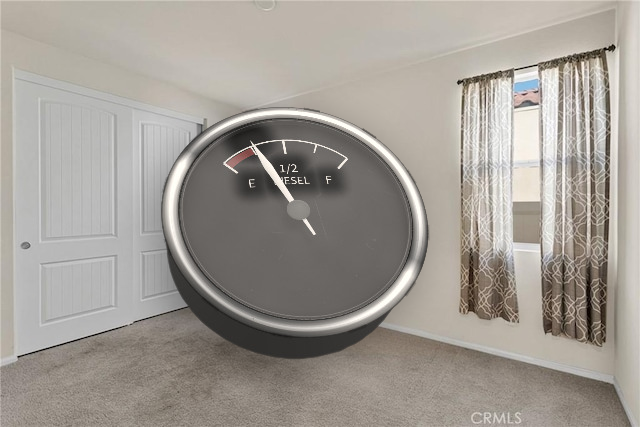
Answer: 0.25
